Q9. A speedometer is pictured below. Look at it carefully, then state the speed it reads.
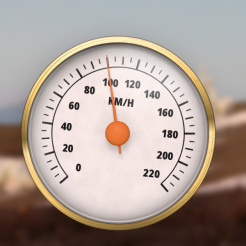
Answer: 100 km/h
